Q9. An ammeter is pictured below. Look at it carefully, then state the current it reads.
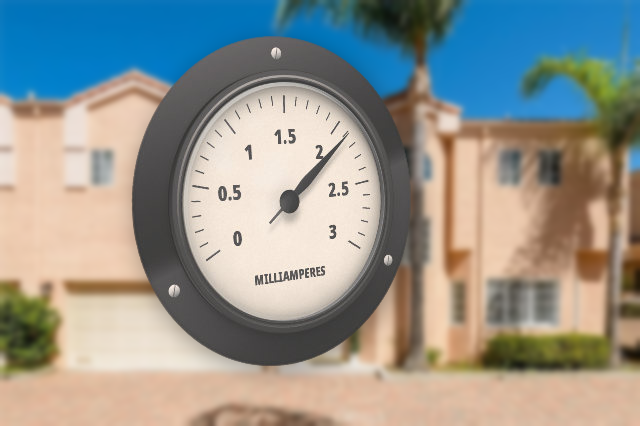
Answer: 2.1 mA
